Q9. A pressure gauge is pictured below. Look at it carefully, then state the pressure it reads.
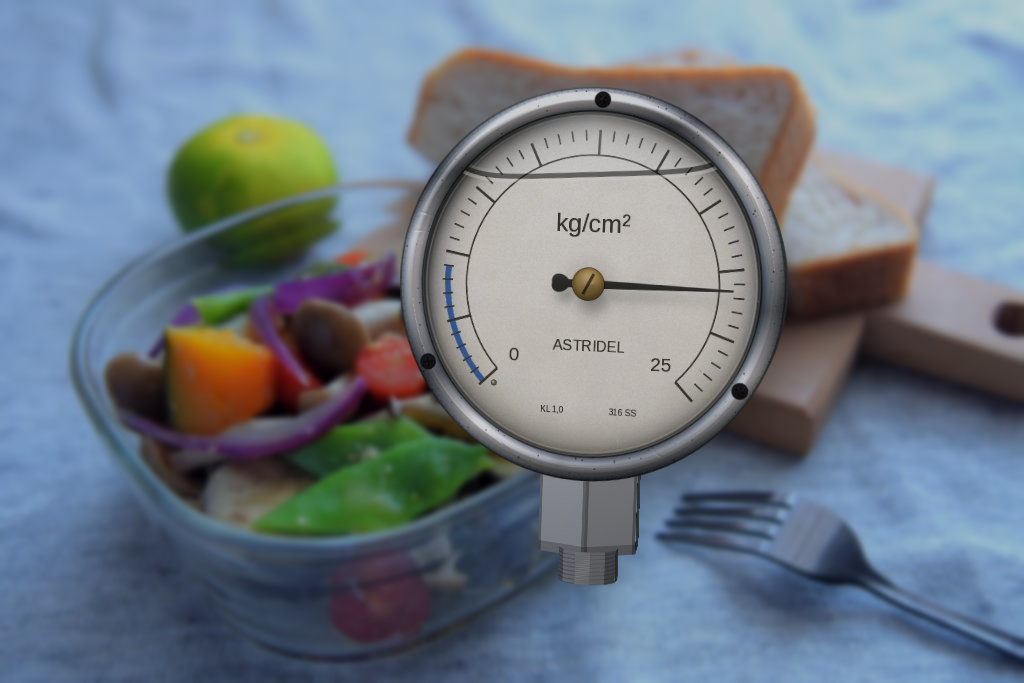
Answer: 20.75 kg/cm²
